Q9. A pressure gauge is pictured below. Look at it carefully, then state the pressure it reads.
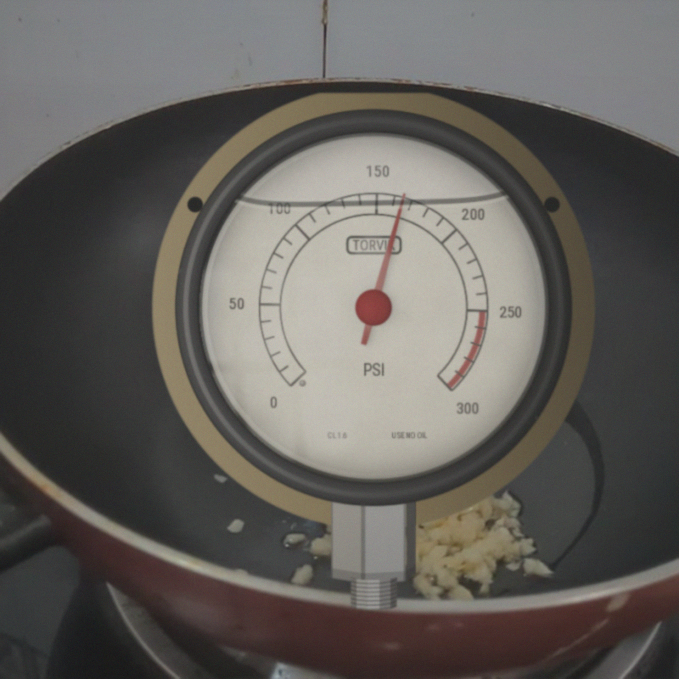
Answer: 165 psi
